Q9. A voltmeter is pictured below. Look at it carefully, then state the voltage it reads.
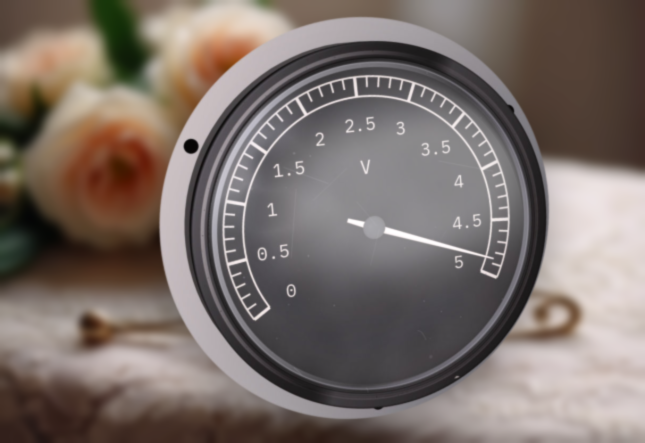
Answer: 4.85 V
